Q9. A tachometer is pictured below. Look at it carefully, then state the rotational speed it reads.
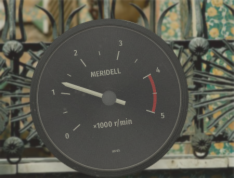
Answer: 1250 rpm
